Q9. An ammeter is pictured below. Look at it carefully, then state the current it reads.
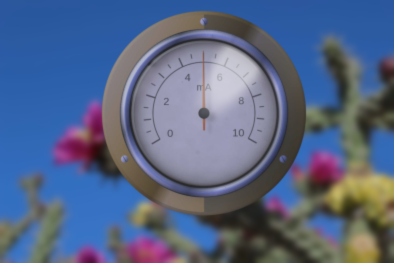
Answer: 5 mA
